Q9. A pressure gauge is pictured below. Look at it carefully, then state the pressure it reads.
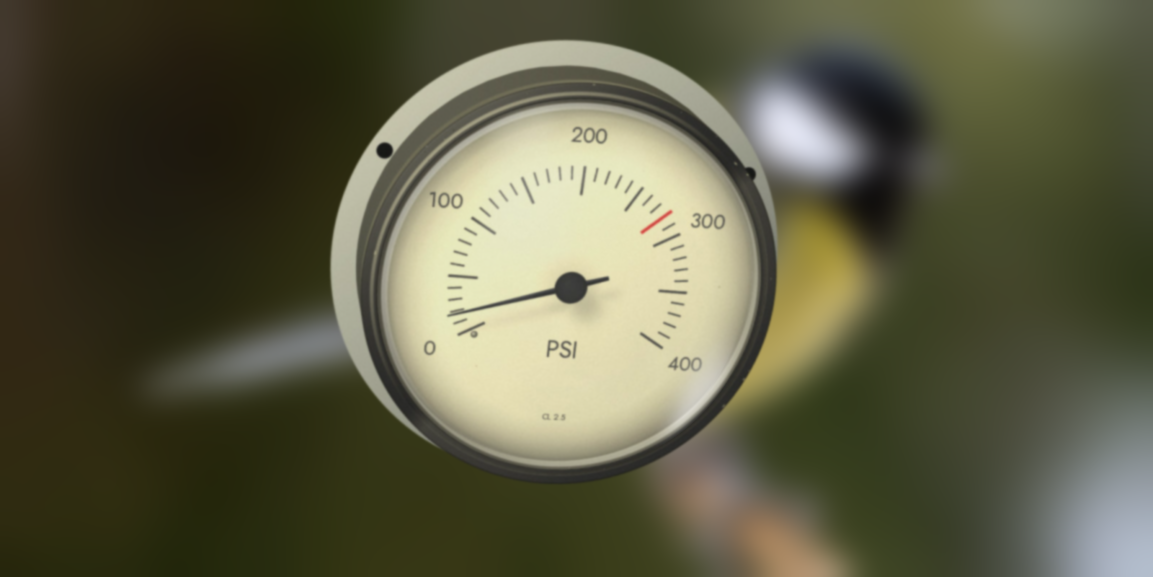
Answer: 20 psi
